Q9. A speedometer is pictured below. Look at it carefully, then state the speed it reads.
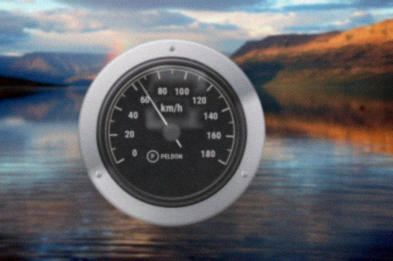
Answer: 65 km/h
